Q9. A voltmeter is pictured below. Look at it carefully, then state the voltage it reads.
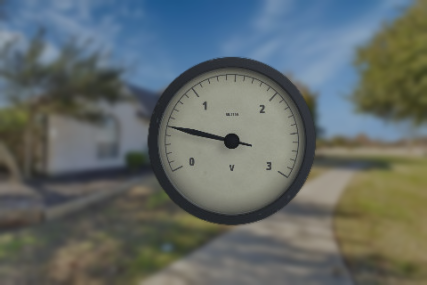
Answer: 0.5 V
